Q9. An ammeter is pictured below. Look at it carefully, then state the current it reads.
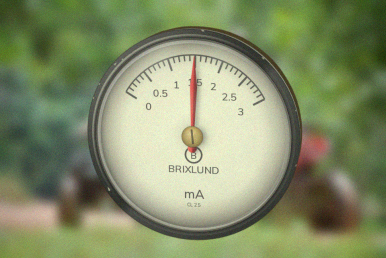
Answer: 1.5 mA
